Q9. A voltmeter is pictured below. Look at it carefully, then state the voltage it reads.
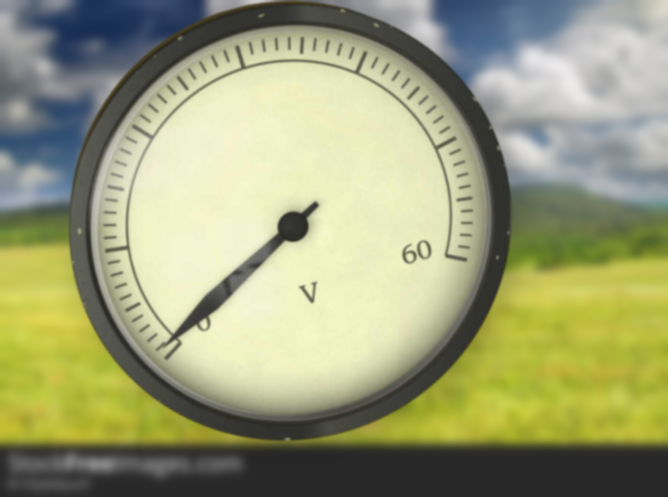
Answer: 1 V
